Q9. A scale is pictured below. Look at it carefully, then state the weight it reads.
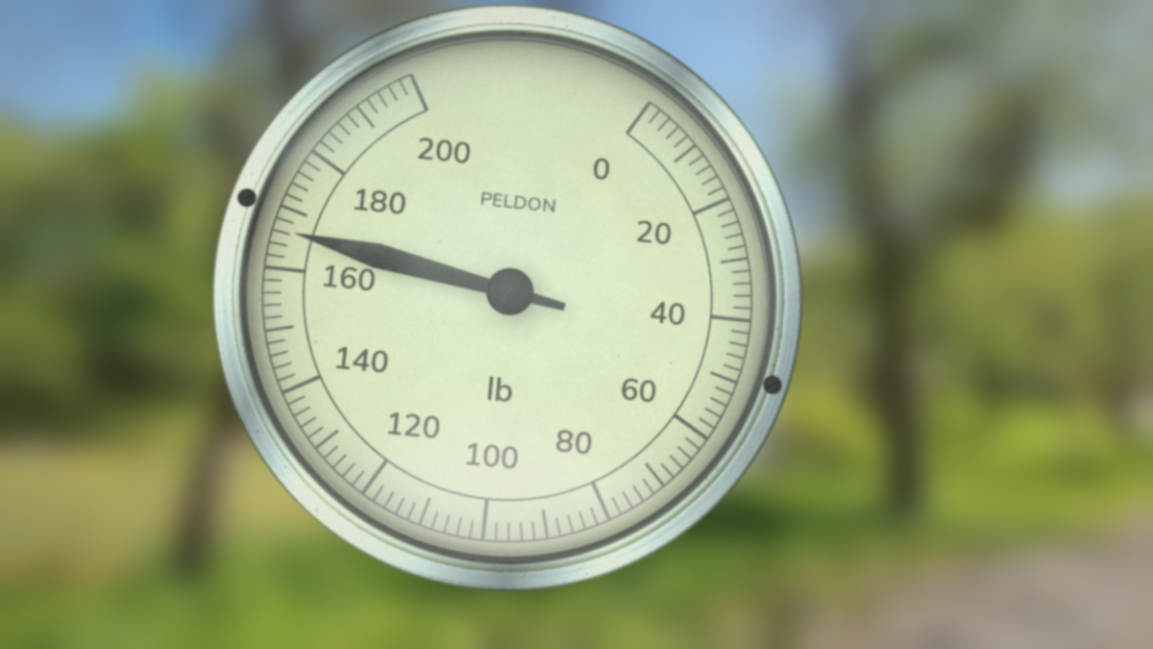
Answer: 166 lb
